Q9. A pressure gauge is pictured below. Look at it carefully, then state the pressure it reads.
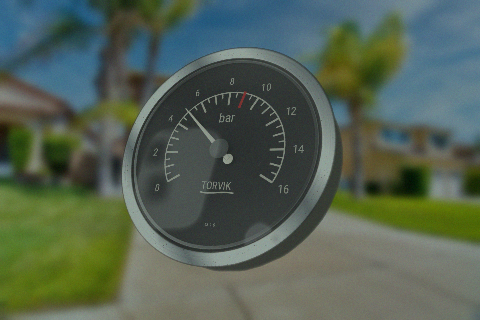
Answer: 5 bar
